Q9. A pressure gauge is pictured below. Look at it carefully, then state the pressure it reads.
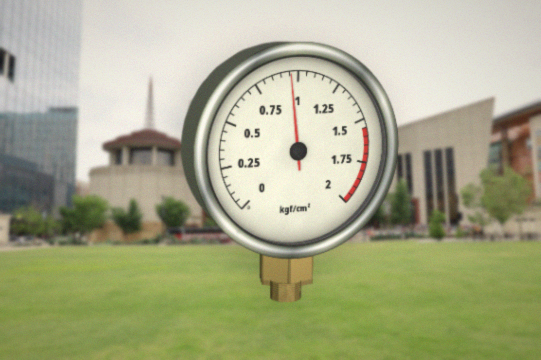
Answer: 0.95 kg/cm²
